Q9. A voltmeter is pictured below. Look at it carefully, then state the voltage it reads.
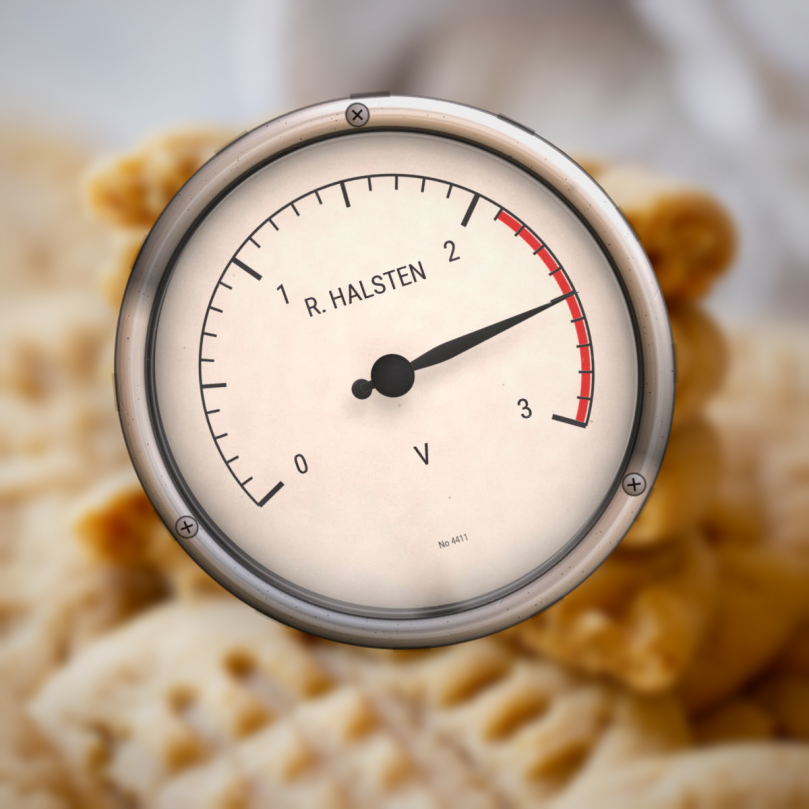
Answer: 2.5 V
